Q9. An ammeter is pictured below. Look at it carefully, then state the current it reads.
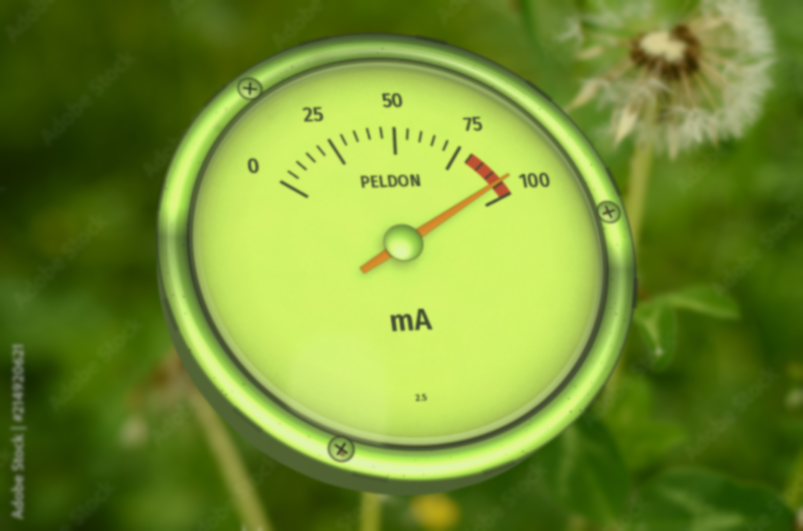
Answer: 95 mA
